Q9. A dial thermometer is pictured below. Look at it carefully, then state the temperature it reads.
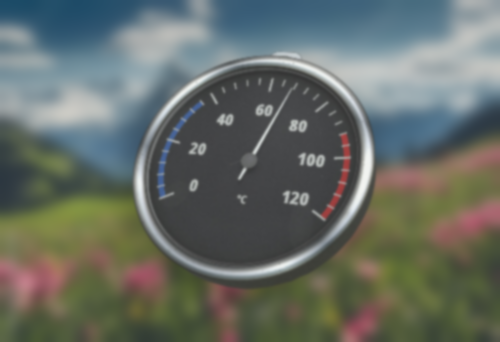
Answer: 68 °C
